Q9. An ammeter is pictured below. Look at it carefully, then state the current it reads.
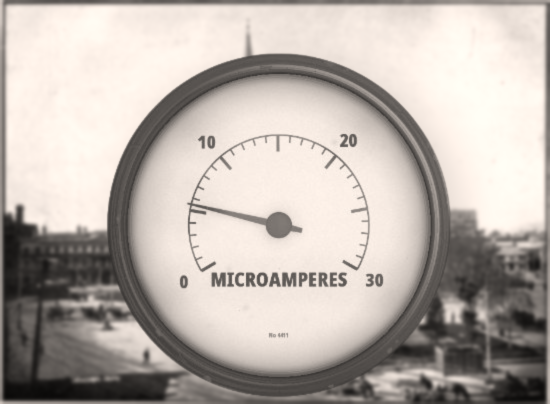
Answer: 5.5 µA
